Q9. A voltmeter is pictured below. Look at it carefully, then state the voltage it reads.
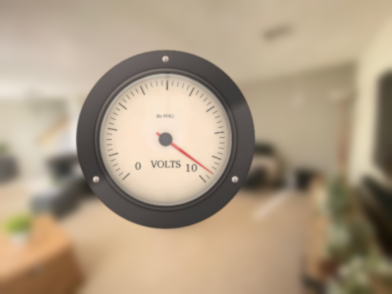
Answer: 9.6 V
